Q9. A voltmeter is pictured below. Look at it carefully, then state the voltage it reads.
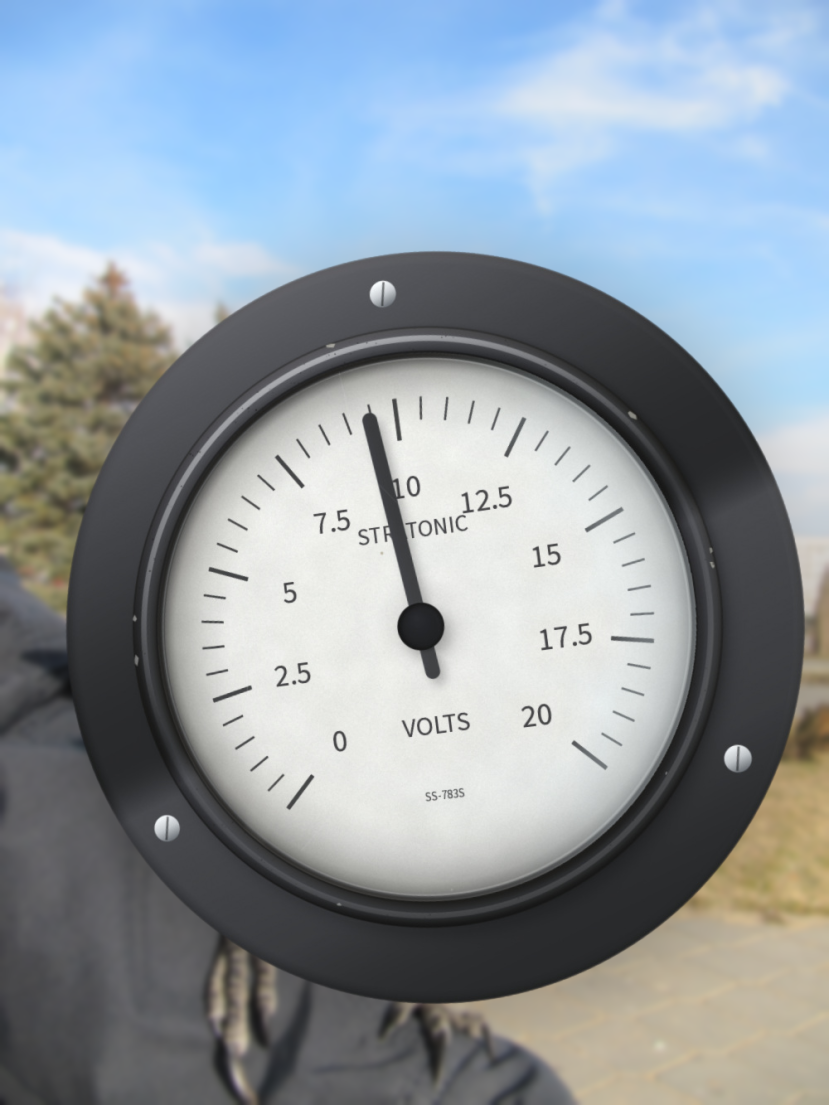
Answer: 9.5 V
